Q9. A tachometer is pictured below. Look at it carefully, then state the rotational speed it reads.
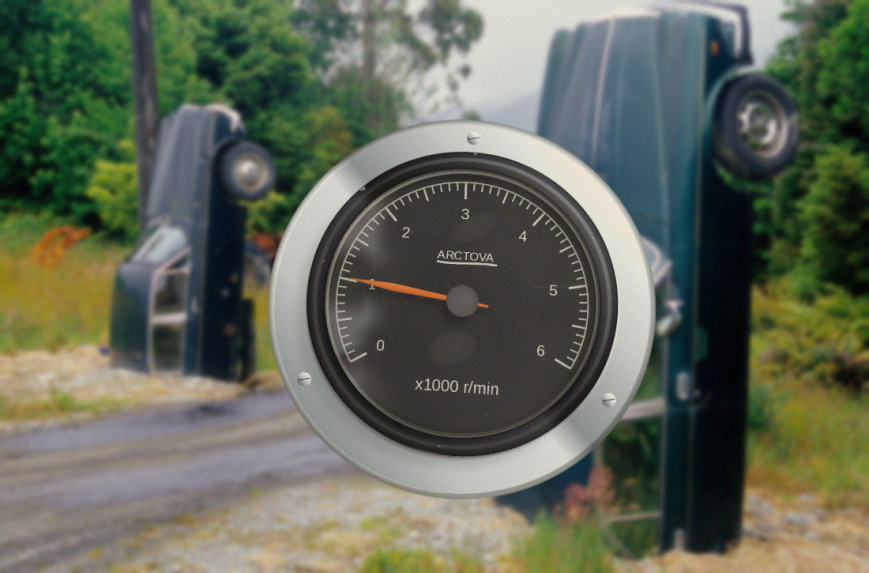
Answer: 1000 rpm
